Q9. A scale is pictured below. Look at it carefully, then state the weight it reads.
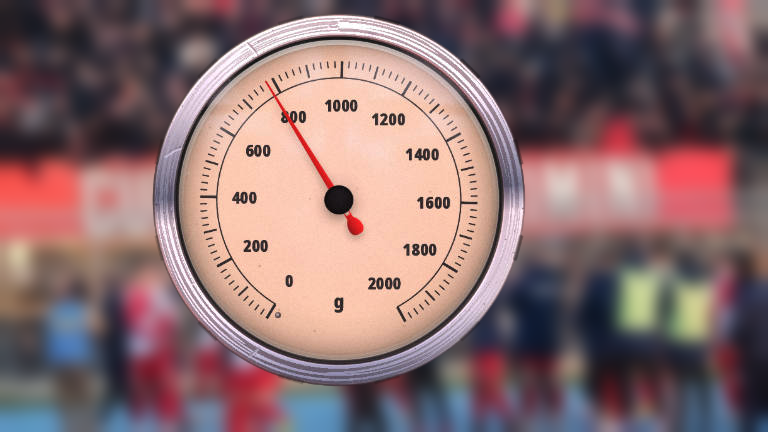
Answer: 780 g
